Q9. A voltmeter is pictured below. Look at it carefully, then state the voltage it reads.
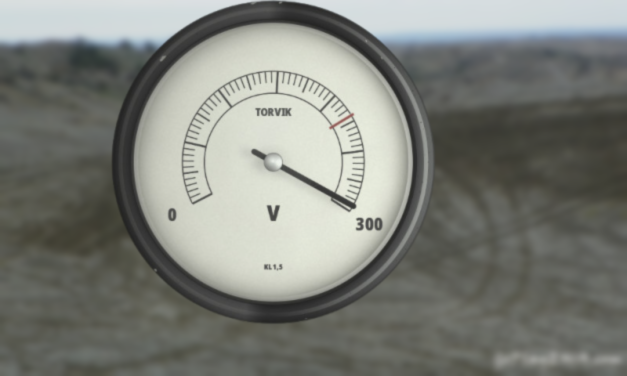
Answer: 295 V
